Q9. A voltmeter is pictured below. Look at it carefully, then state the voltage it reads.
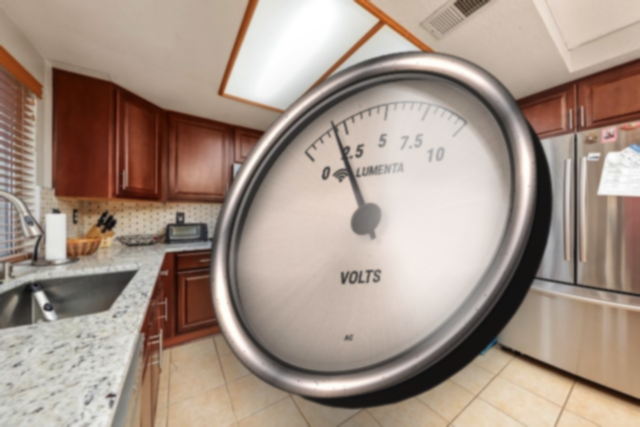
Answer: 2 V
